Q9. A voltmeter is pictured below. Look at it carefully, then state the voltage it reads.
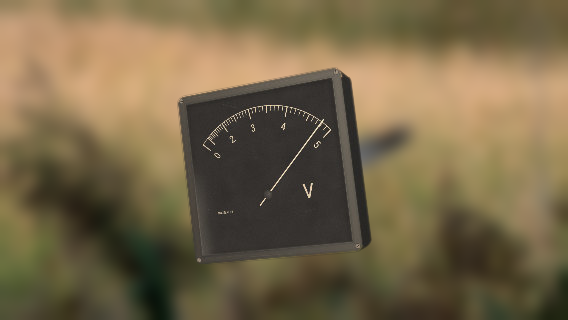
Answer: 4.8 V
